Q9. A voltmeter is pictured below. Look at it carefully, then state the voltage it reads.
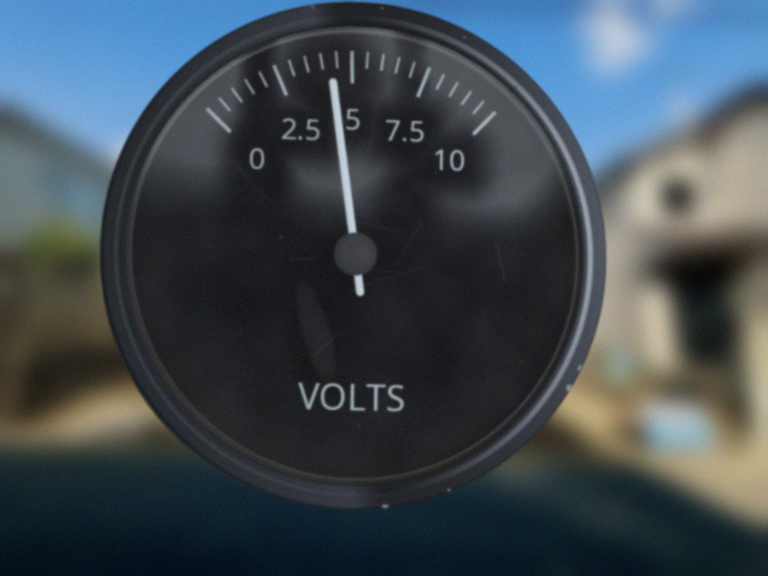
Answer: 4.25 V
